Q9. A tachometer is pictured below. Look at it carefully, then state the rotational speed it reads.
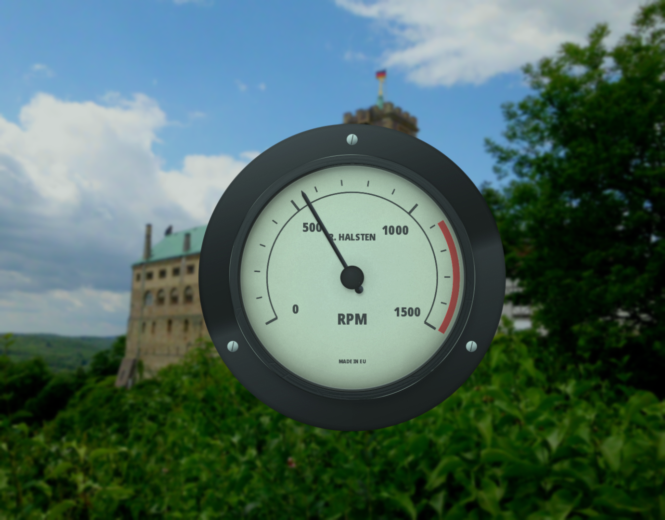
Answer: 550 rpm
